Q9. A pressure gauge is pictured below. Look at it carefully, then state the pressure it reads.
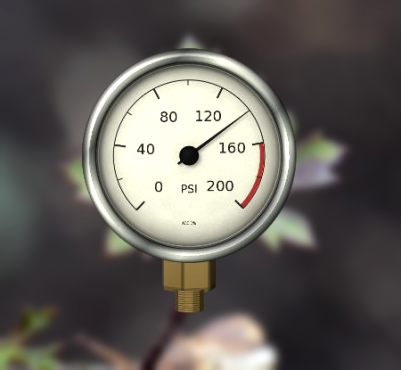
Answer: 140 psi
